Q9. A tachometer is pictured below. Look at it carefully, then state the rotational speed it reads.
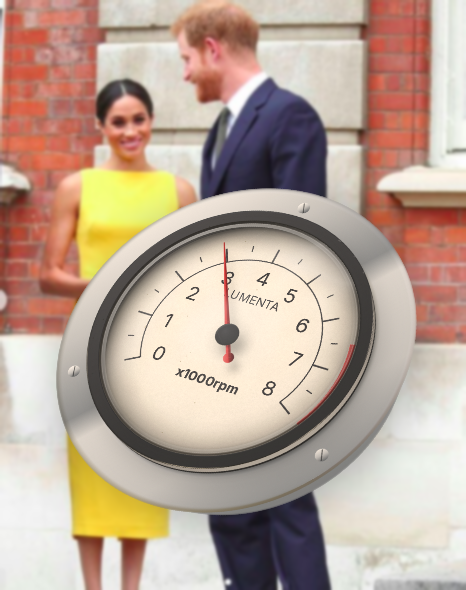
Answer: 3000 rpm
